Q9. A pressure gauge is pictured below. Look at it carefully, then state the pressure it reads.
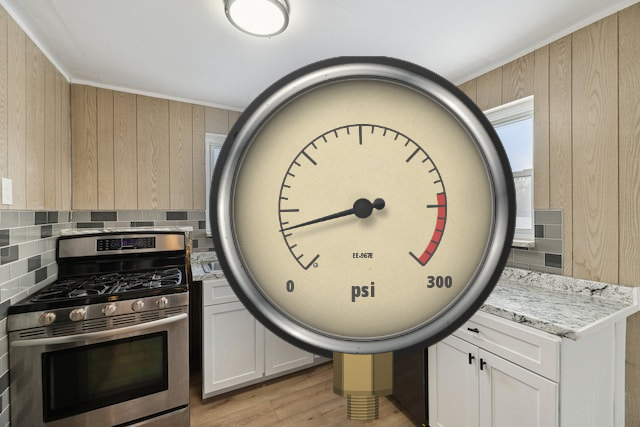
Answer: 35 psi
